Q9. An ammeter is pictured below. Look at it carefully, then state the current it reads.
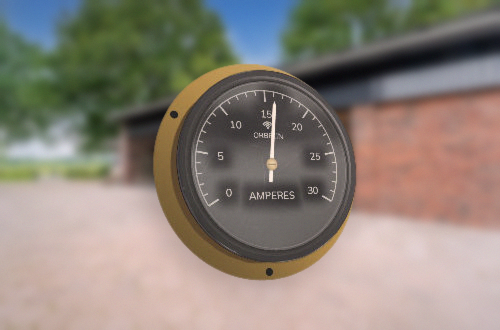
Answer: 16 A
